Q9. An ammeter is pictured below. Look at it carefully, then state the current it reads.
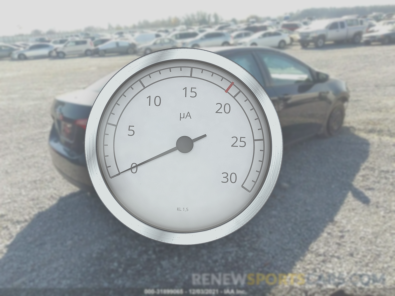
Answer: 0 µA
